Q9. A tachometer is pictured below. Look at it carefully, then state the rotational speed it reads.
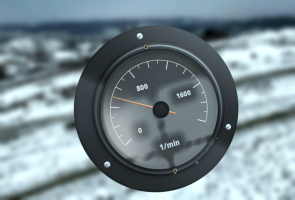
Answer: 500 rpm
